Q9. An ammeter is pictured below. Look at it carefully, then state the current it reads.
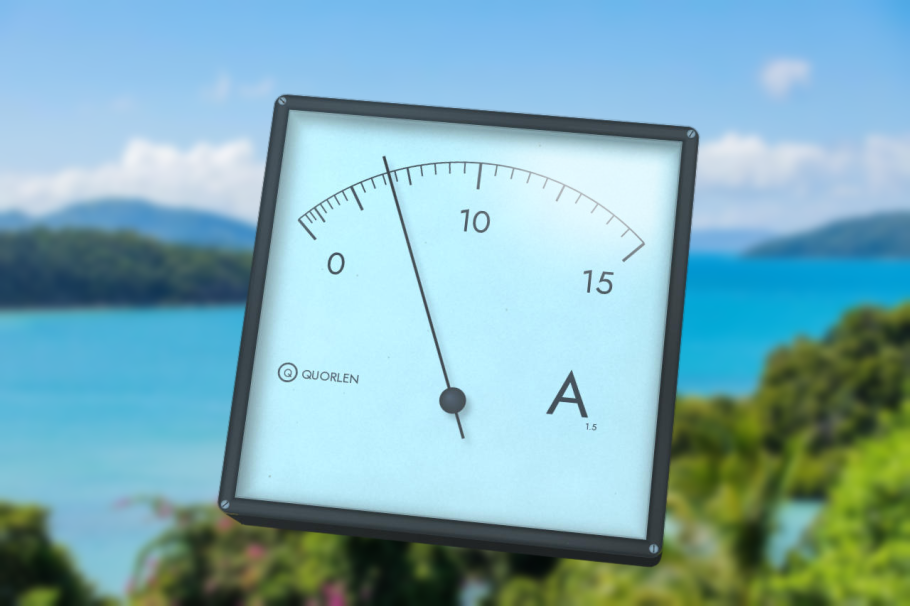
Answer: 6.75 A
